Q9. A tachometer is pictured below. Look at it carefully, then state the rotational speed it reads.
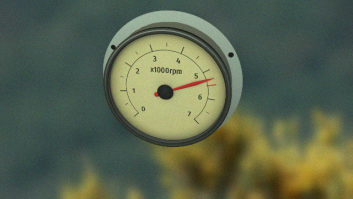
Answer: 5250 rpm
